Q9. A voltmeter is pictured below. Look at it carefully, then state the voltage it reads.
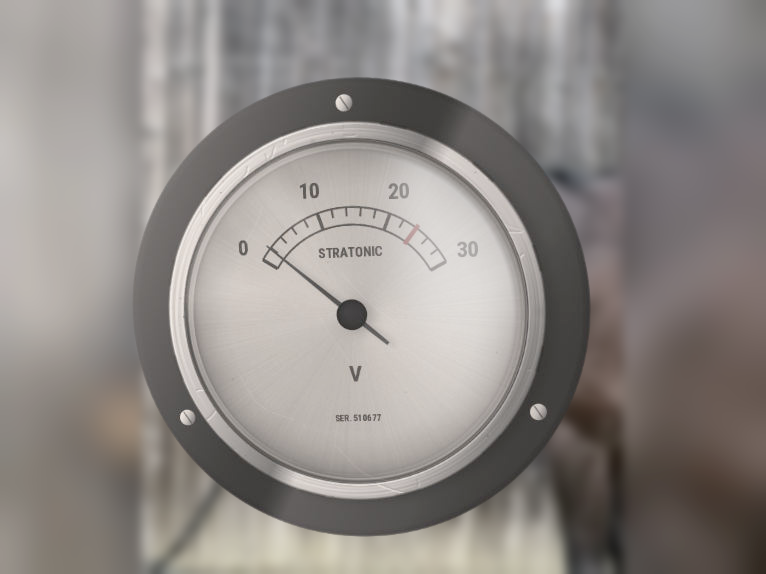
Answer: 2 V
